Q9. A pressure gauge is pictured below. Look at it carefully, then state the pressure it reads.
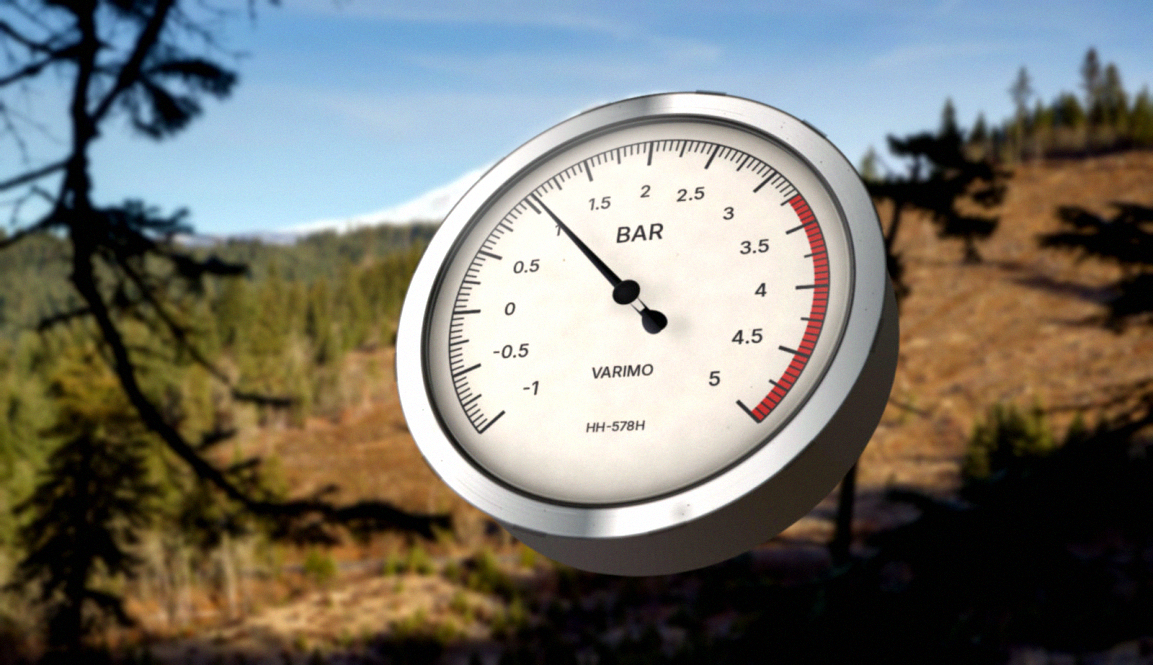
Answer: 1.05 bar
